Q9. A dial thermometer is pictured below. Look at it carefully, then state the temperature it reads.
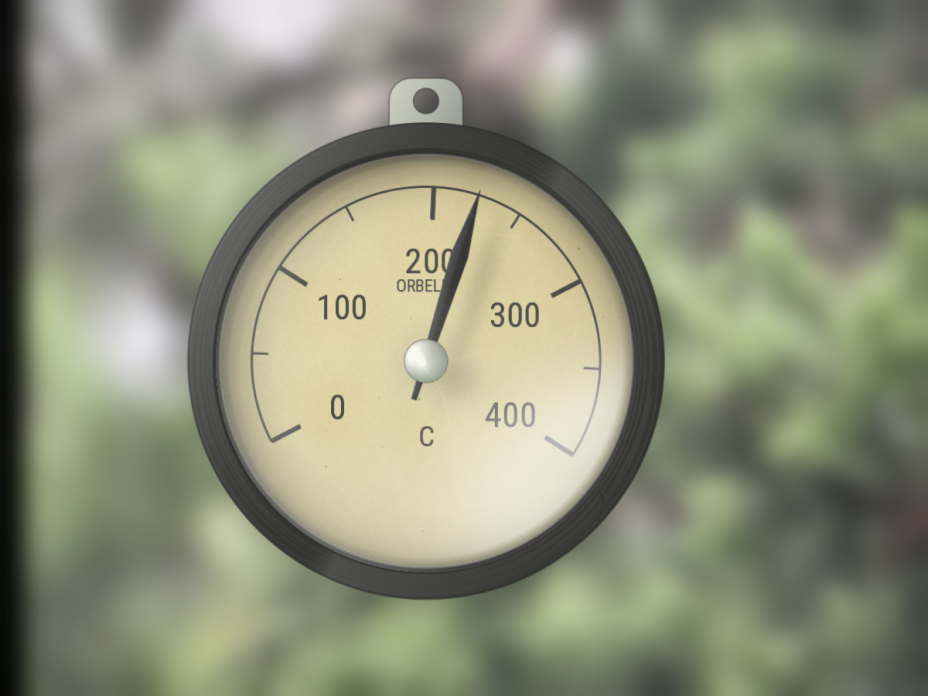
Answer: 225 °C
